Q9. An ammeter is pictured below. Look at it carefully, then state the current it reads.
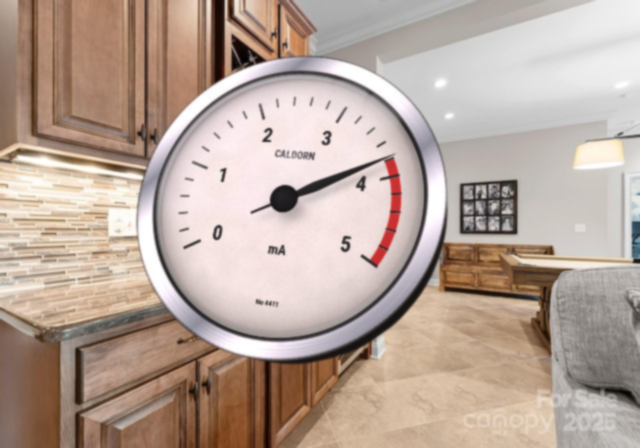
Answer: 3.8 mA
